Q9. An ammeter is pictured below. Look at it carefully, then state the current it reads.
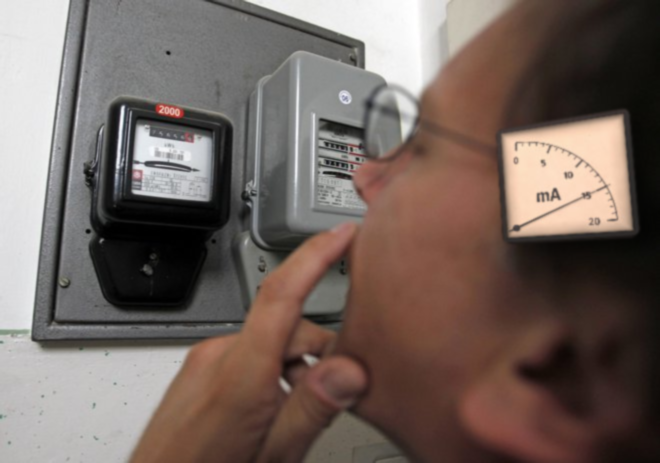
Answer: 15 mA
